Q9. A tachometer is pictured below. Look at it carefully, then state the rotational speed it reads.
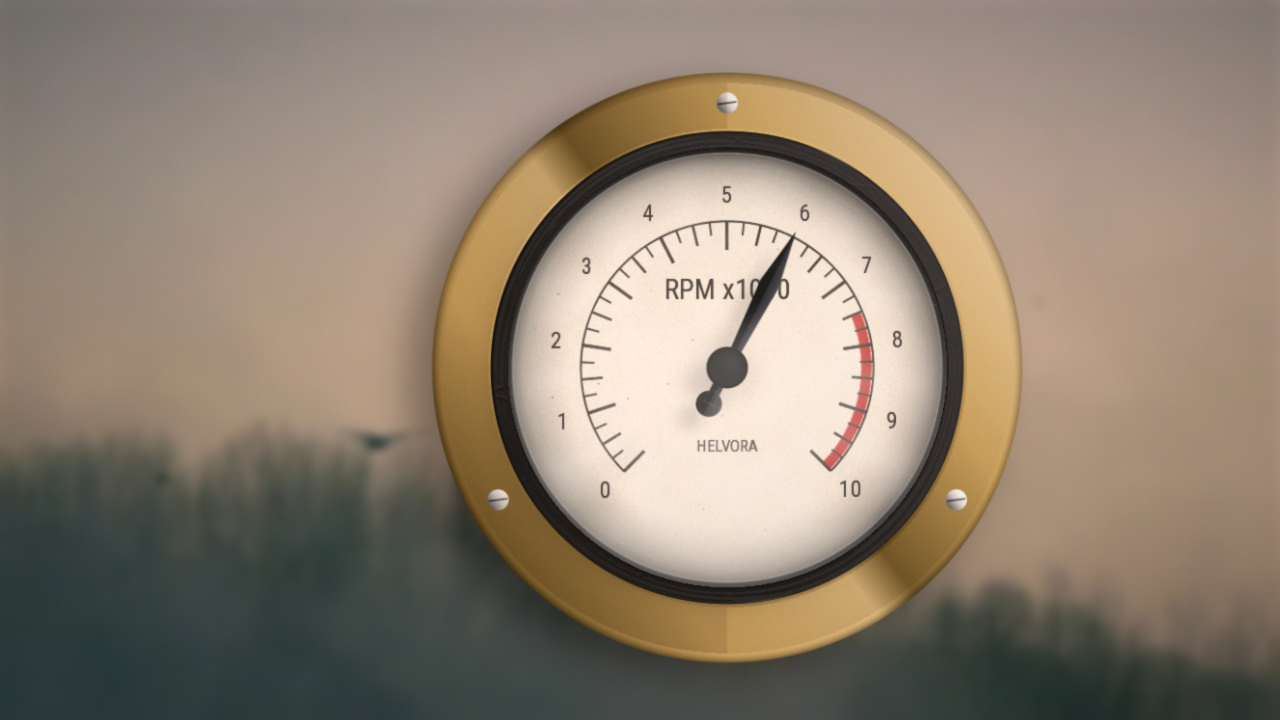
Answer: 6000 rpm
